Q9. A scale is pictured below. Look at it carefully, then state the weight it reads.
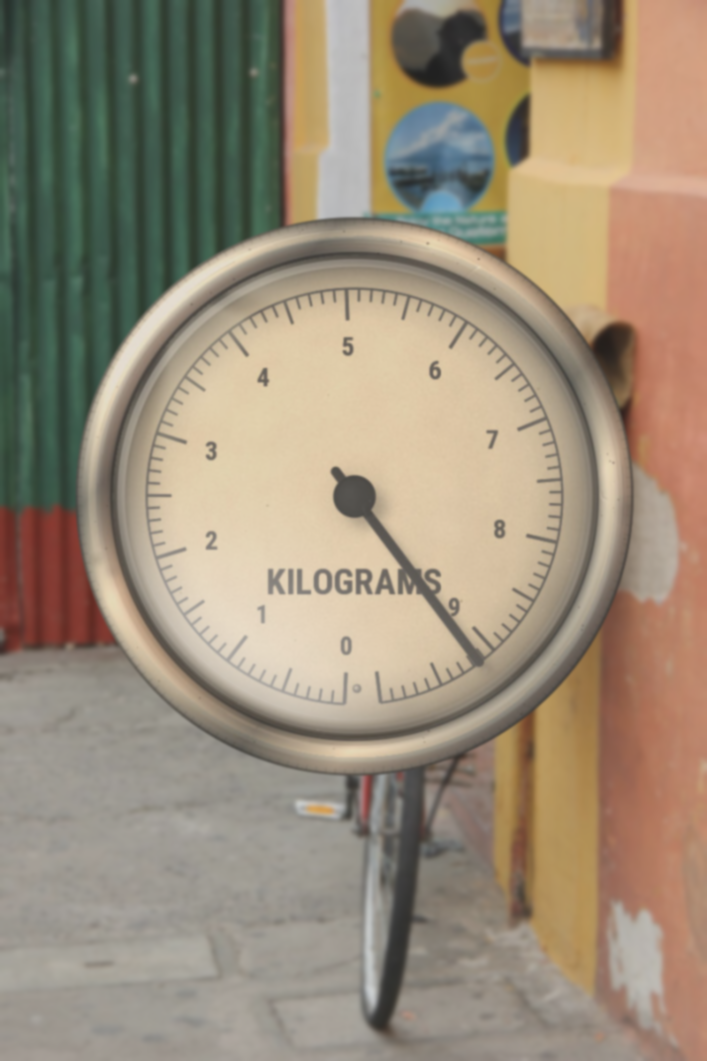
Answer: 9.15 kg
